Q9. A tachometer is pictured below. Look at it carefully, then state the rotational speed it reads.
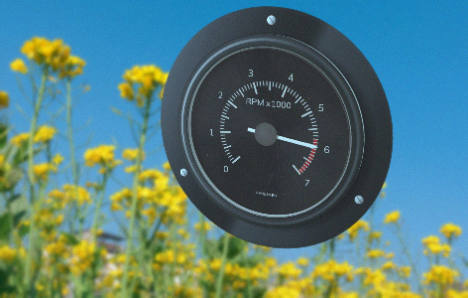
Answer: 6000 rpm
